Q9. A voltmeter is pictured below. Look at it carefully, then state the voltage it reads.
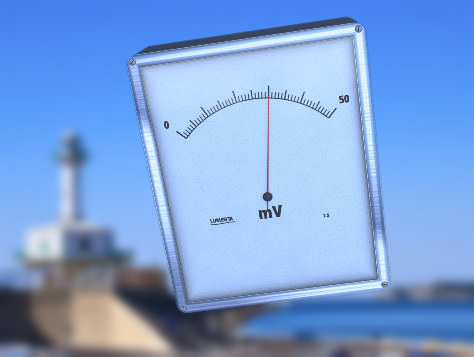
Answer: 30 mV
